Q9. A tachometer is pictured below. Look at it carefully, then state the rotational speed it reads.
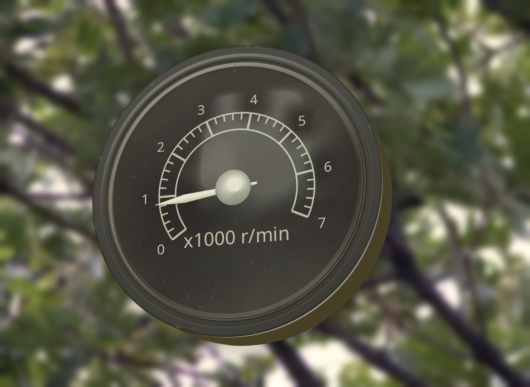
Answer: 800 rpm
